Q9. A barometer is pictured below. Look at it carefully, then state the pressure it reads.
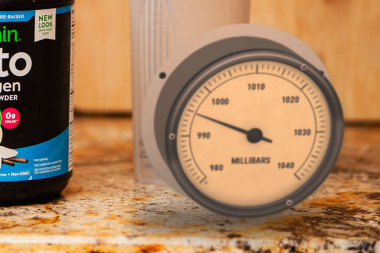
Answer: 995 mbar
